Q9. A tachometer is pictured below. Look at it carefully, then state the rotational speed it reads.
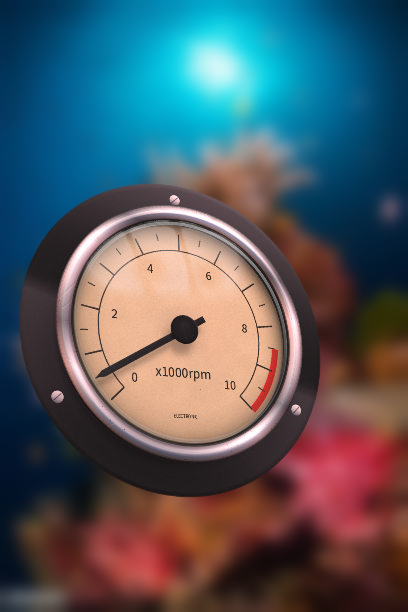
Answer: 500 rpm
